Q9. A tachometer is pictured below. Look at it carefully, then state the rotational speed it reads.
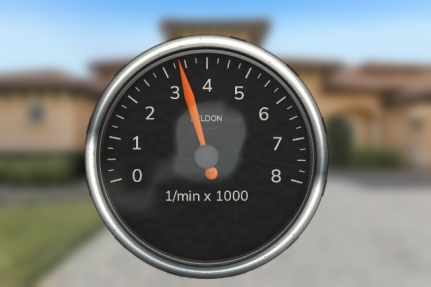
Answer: 3375 rpm
